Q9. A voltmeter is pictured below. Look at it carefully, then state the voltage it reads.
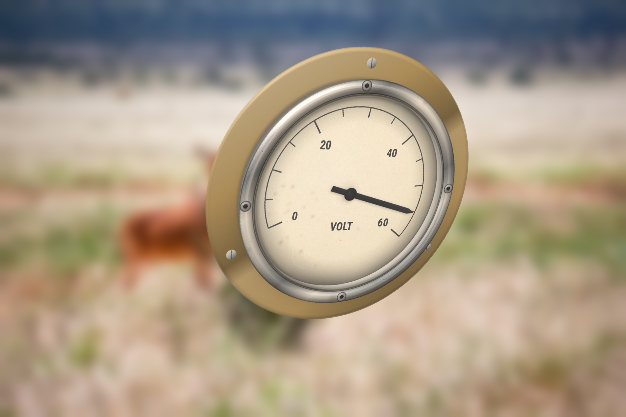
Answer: 55 V
